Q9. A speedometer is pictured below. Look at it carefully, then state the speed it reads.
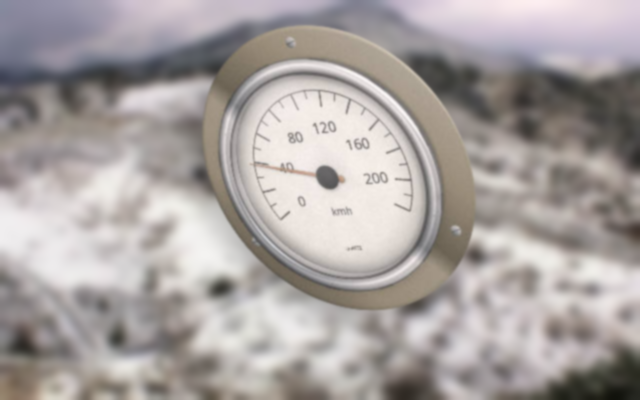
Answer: 40 km/h
